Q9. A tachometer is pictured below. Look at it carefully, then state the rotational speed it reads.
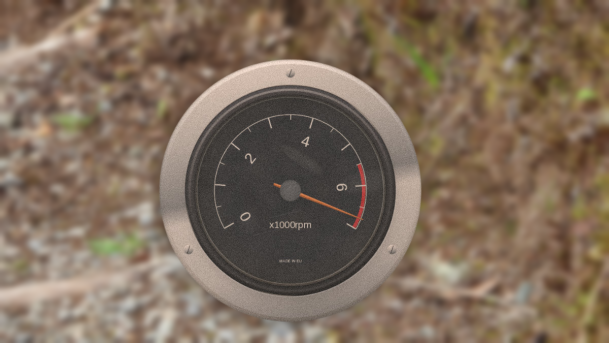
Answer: 6750 rpm
